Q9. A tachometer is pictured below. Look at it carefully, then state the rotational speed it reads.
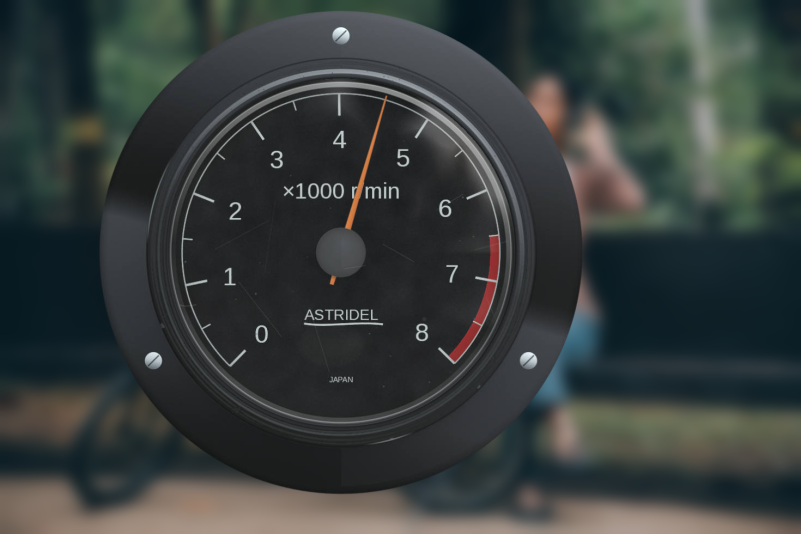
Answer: 4500 rpm
